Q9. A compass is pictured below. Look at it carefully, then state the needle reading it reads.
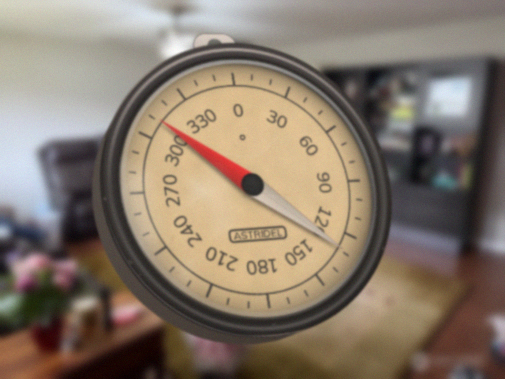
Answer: 310 °
